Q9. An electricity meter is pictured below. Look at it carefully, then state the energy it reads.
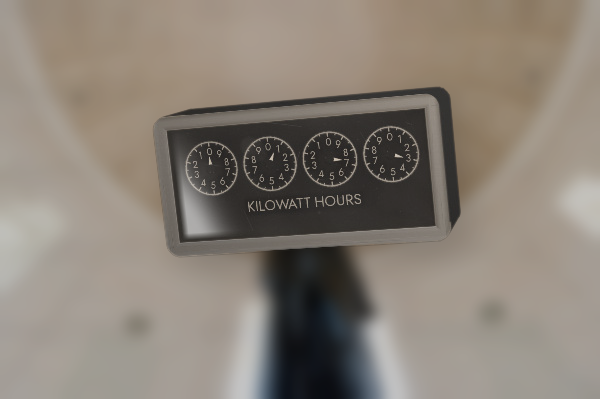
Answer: 73 kWh
